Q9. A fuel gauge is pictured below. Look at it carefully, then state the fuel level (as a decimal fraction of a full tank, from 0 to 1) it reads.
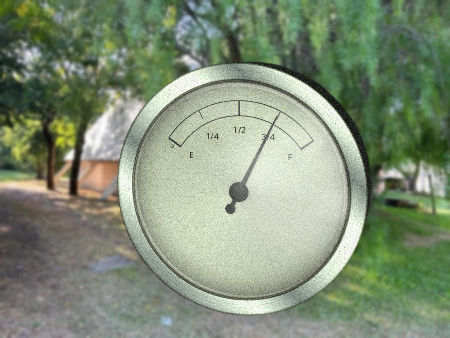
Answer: 0.75
